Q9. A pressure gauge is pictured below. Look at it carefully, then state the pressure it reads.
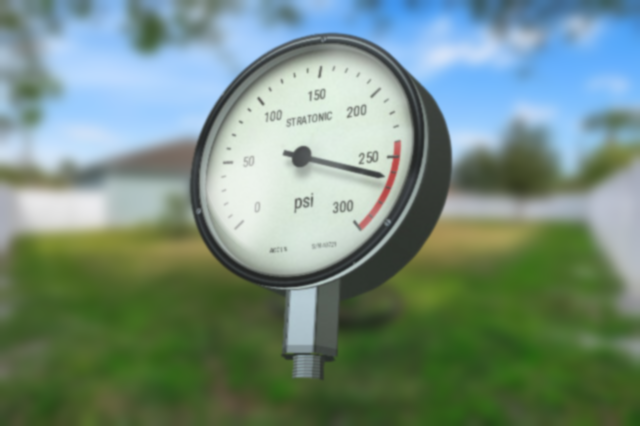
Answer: 265 psi
